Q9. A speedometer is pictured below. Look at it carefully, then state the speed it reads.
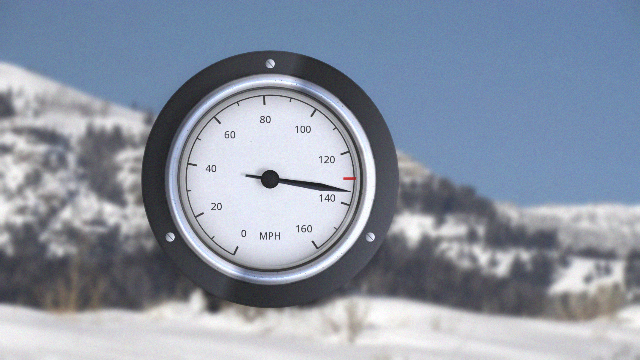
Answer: 135 mph
